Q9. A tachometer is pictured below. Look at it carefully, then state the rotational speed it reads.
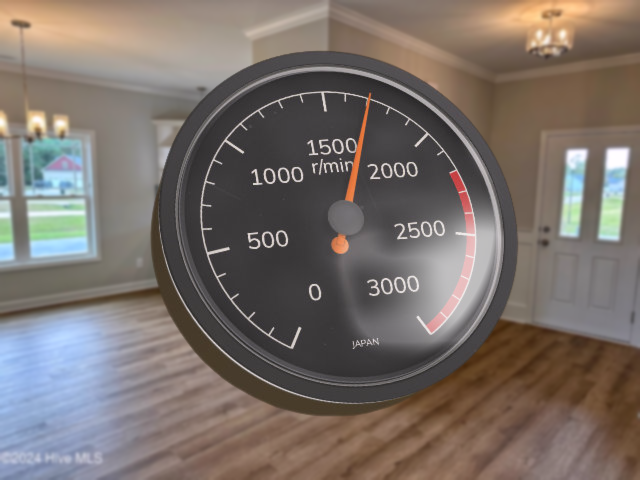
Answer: 1700 rpm
